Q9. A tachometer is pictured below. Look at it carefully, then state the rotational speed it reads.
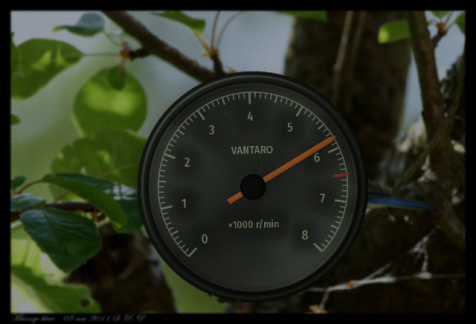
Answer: 5800 rpm
